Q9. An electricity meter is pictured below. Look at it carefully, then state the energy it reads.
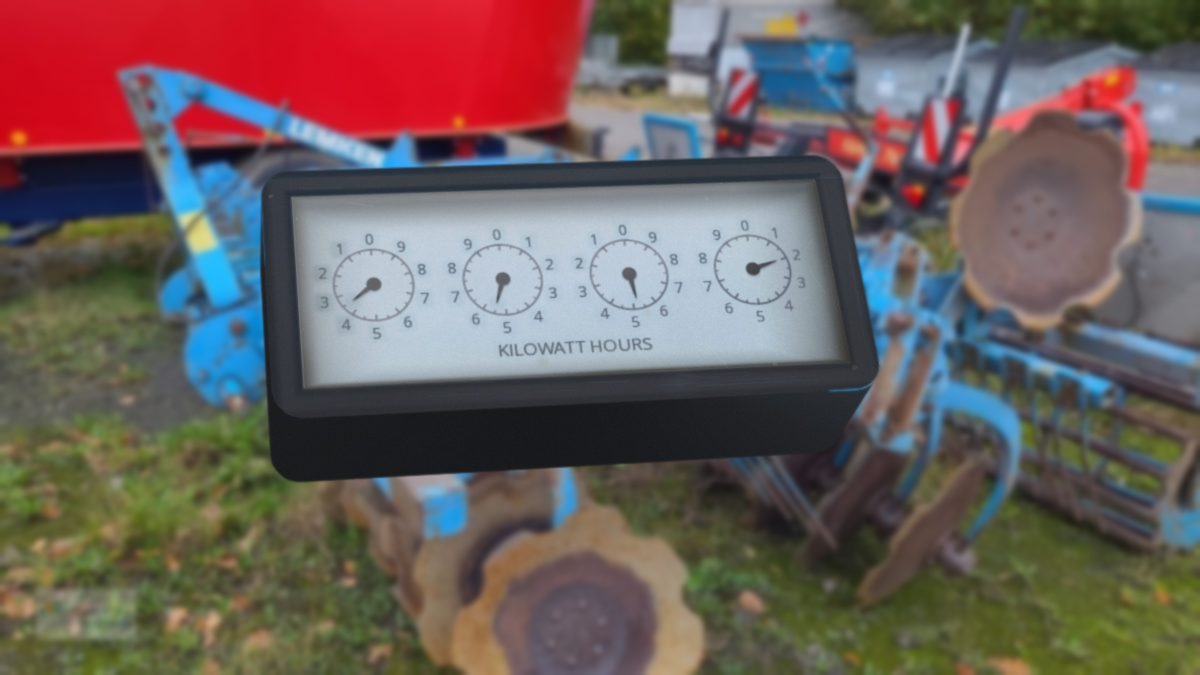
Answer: 3552 kWh
